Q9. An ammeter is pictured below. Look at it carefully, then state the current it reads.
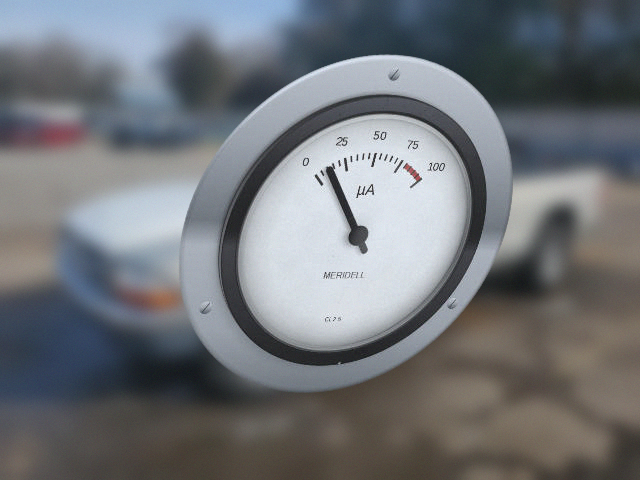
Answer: 10 µA
